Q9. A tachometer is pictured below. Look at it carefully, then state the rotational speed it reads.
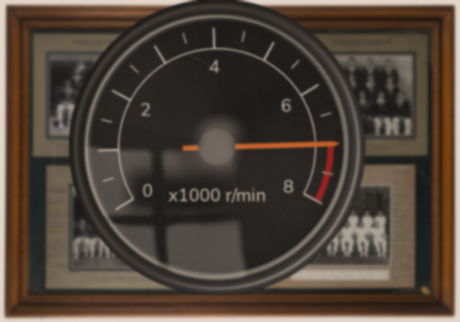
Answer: 7000 rpm
